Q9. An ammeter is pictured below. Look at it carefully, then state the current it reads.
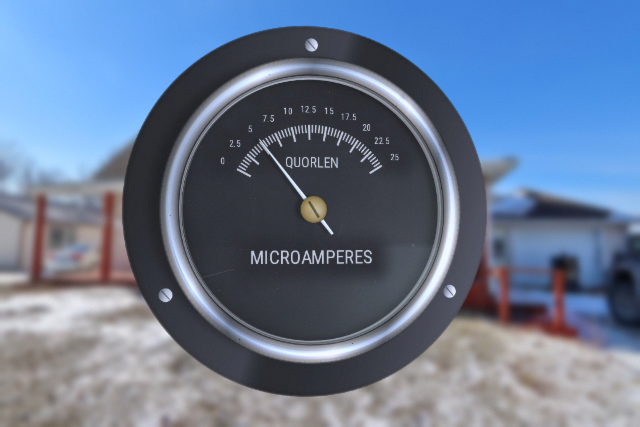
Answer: 5 µA
